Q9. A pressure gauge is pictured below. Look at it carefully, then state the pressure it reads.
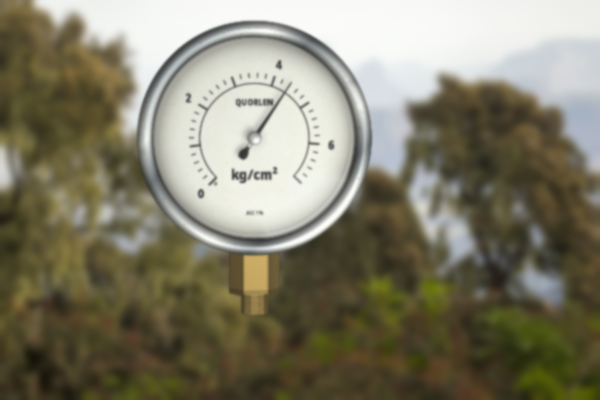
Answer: 4.4 kg/cm²
